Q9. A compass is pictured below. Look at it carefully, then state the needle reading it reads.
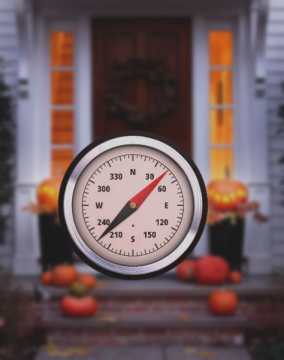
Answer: 45 °
